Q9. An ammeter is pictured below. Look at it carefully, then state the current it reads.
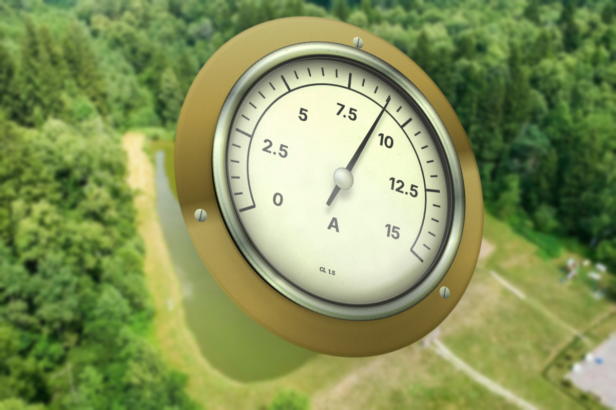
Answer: 9 A
